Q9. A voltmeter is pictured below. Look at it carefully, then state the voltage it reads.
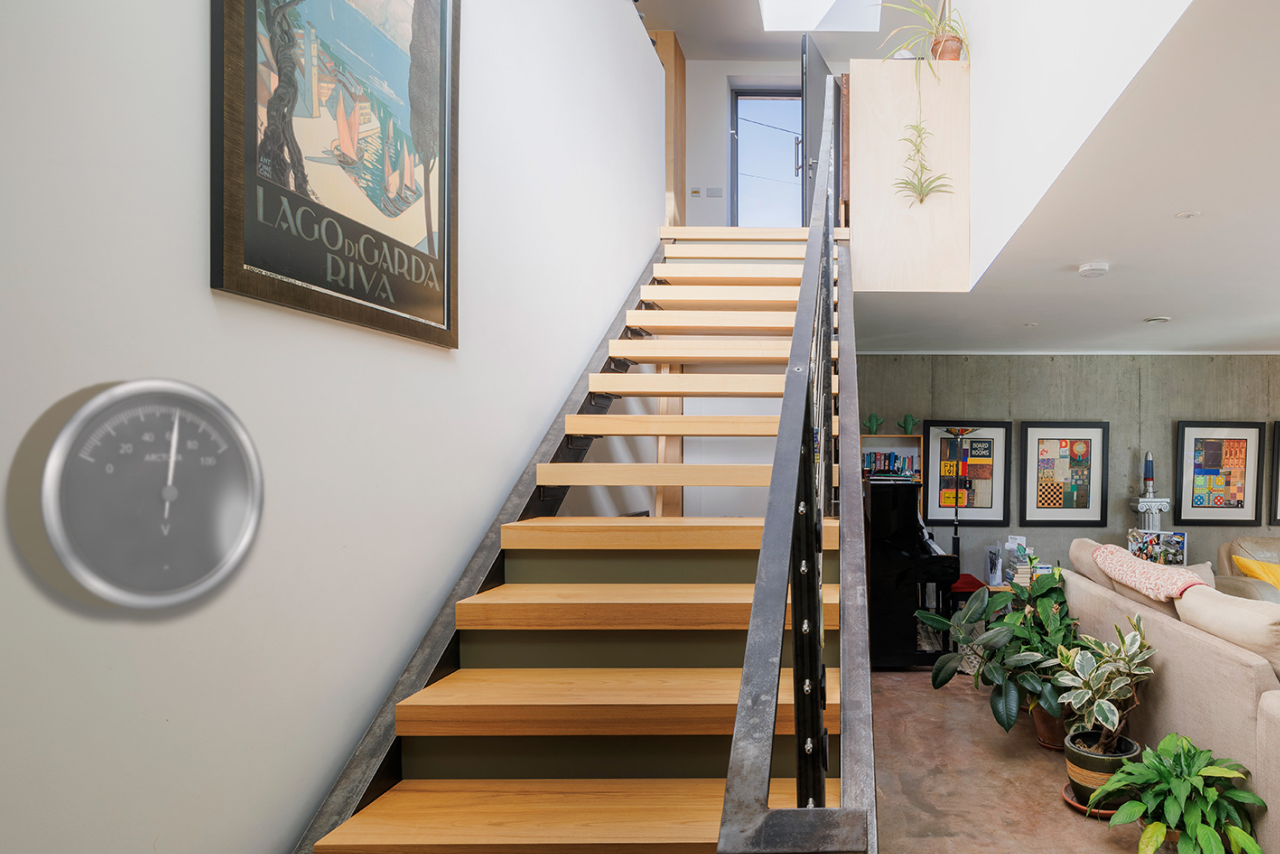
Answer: 60 V
